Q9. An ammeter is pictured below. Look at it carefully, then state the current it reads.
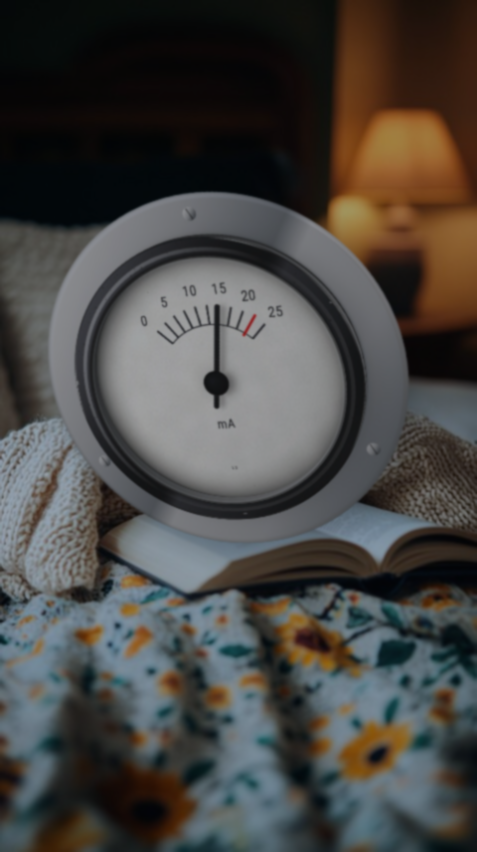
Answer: 15 mA
